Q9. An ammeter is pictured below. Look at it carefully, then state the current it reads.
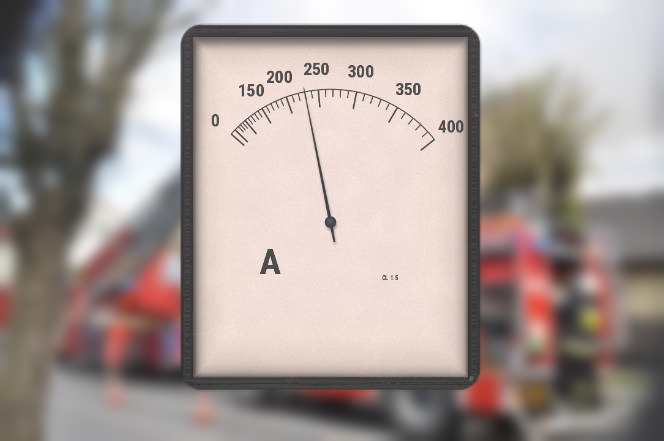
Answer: 230 A
